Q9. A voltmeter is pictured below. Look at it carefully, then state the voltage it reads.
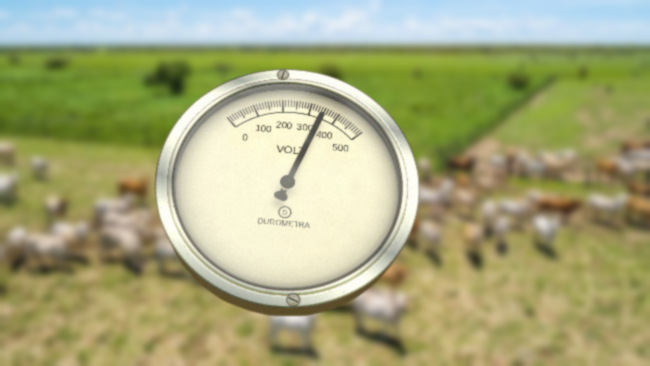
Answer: 350 V
